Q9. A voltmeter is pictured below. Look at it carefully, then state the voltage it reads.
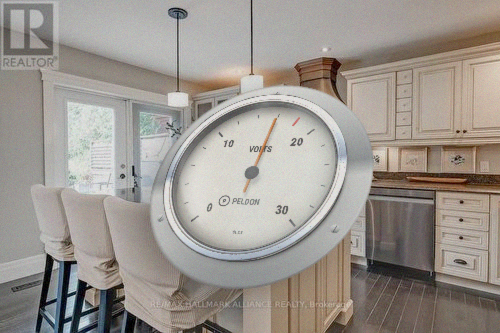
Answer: 16 V
